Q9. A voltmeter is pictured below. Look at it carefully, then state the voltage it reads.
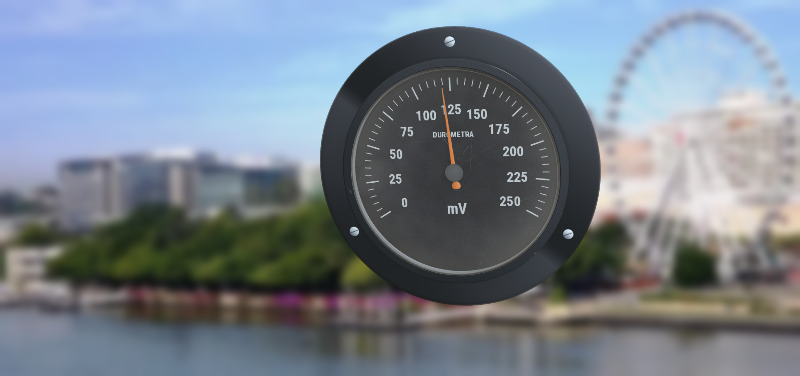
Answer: 120 mV
